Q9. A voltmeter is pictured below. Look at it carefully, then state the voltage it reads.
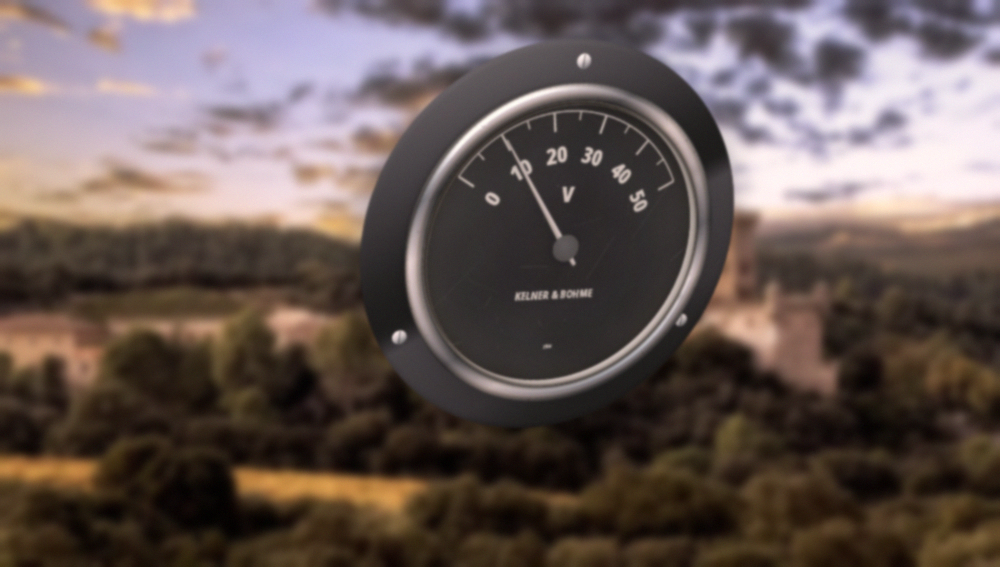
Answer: 10 V
